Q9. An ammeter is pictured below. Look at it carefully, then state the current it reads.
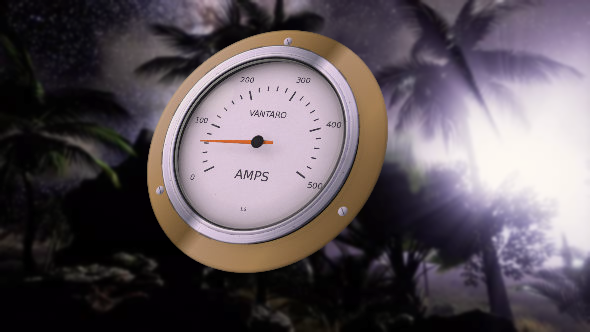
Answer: 60 A
